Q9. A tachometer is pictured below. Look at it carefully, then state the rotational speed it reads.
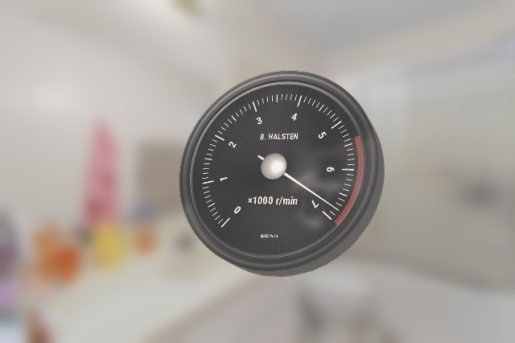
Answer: 6800 rpm
